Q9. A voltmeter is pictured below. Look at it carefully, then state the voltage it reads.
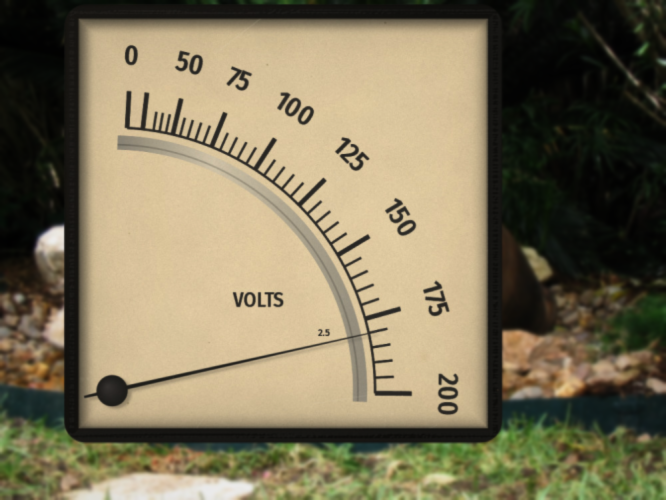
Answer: 180 V
